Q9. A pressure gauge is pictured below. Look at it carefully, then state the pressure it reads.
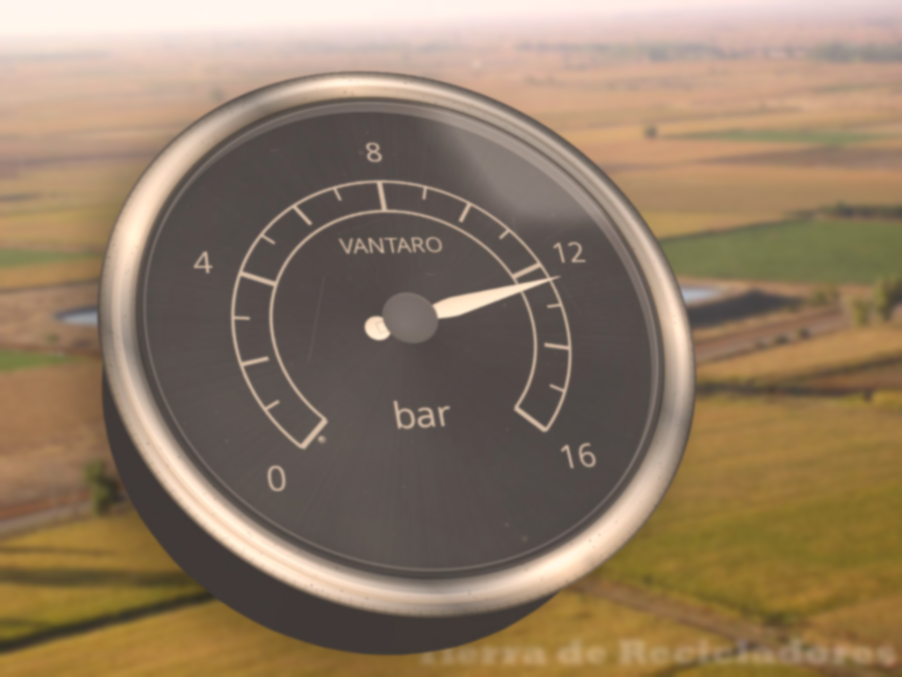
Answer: 12.5 bar
